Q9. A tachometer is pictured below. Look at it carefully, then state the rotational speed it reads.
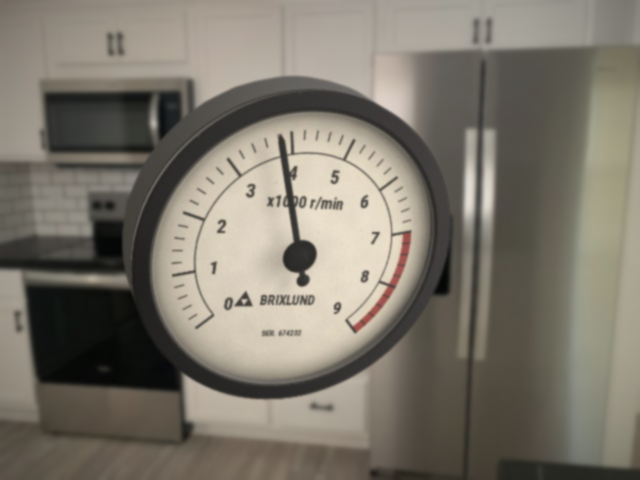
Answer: 3800 rpm
